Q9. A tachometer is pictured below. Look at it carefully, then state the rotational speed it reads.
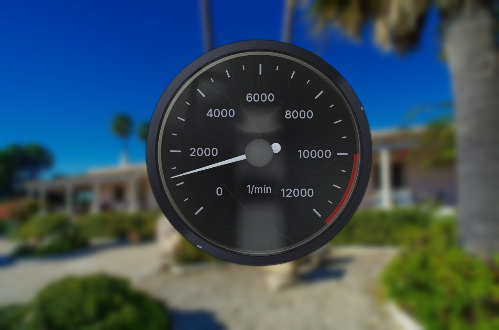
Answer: 1250 rpm
